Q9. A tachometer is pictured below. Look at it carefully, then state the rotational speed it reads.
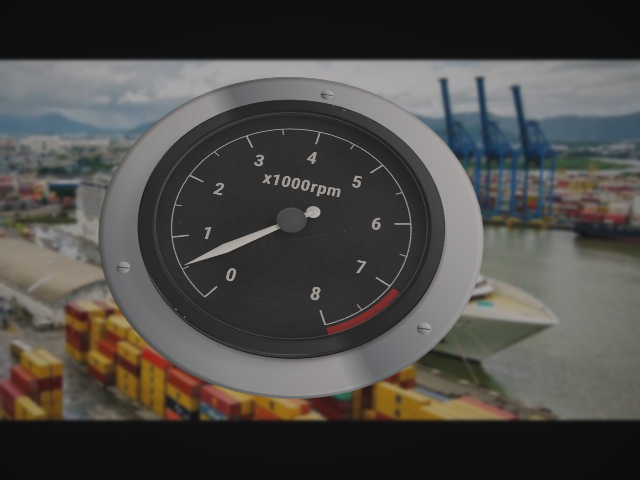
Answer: 500 rpm
